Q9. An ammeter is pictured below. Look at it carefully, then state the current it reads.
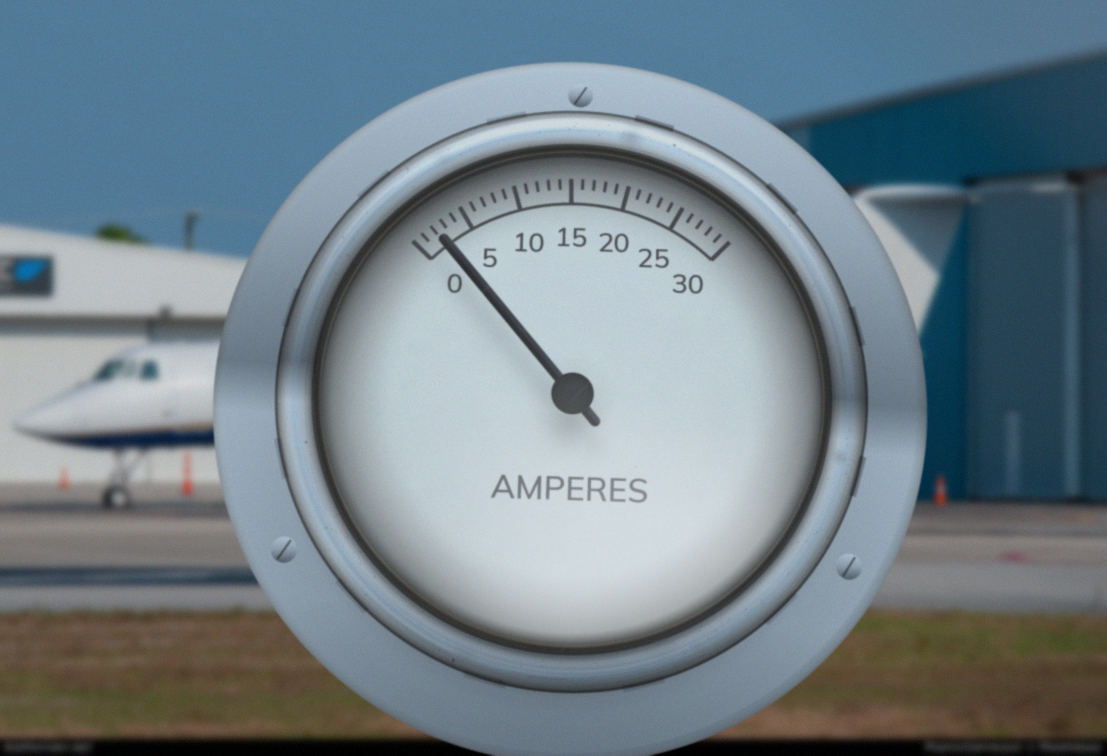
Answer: 2 A
